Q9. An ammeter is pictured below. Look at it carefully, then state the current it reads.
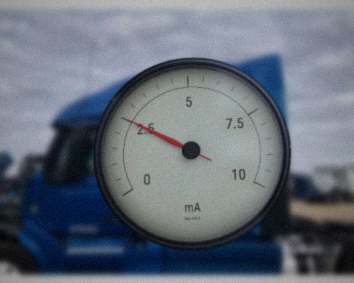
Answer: 2.5 mA
